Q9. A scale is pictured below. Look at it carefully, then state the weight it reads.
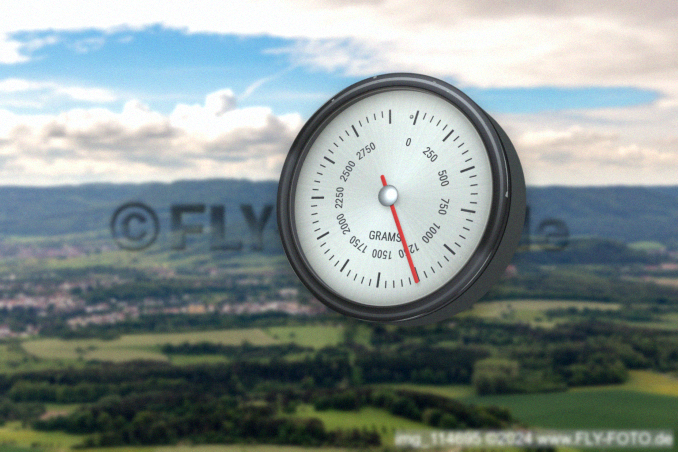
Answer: 1250 g
